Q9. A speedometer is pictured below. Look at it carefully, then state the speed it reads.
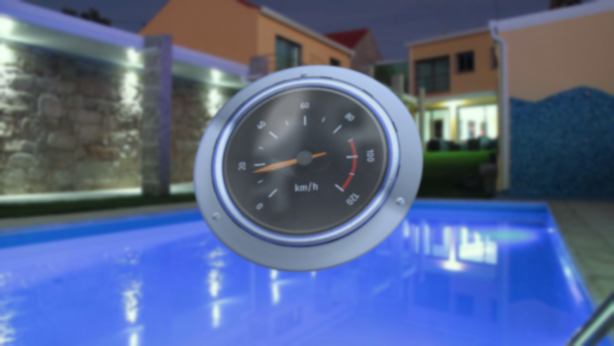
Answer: 15 km/h
